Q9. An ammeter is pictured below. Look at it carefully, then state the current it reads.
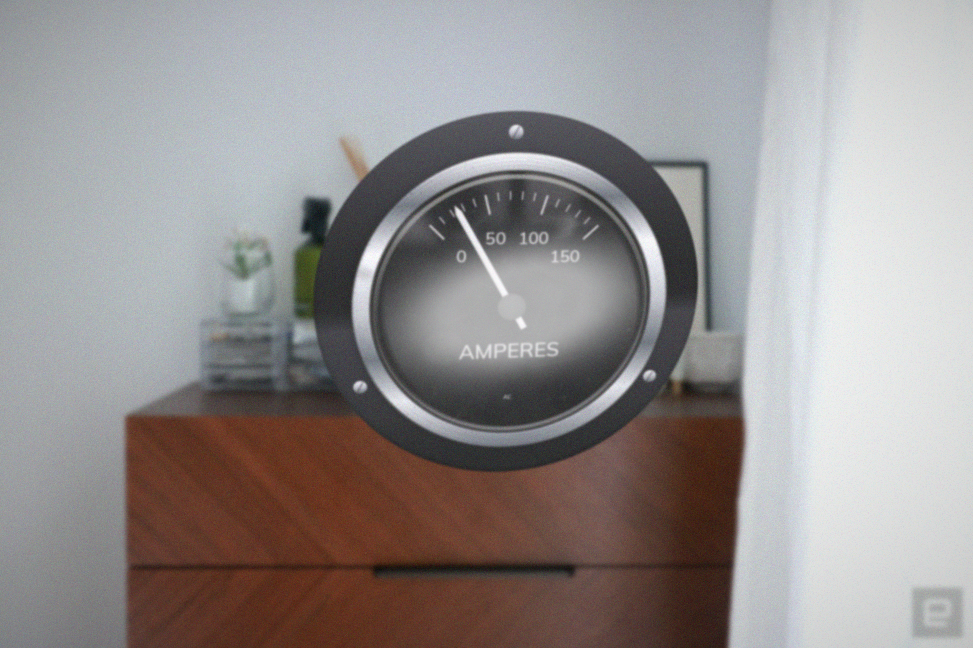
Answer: 25 A
